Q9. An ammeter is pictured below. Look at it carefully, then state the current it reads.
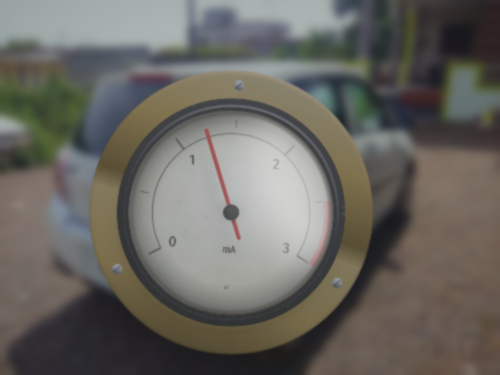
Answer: 1.25 mA
